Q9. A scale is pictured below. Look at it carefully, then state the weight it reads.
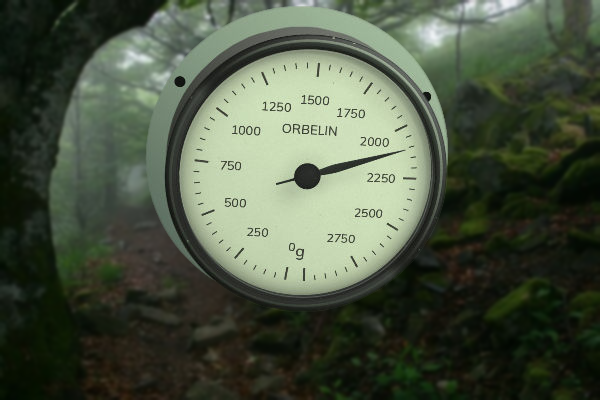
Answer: 2100 g
